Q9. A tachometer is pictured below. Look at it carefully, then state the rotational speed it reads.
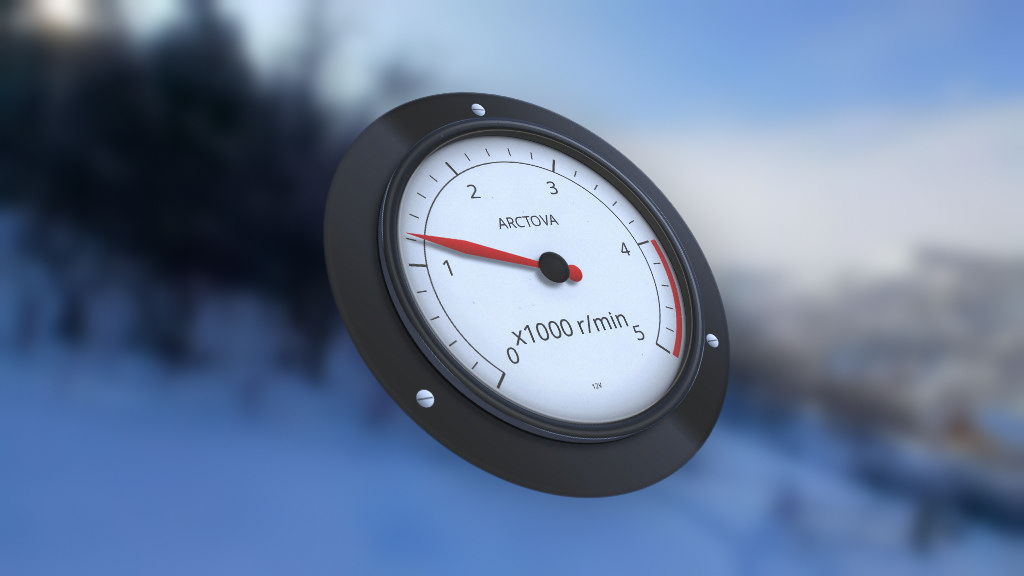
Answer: 1200 rpm
